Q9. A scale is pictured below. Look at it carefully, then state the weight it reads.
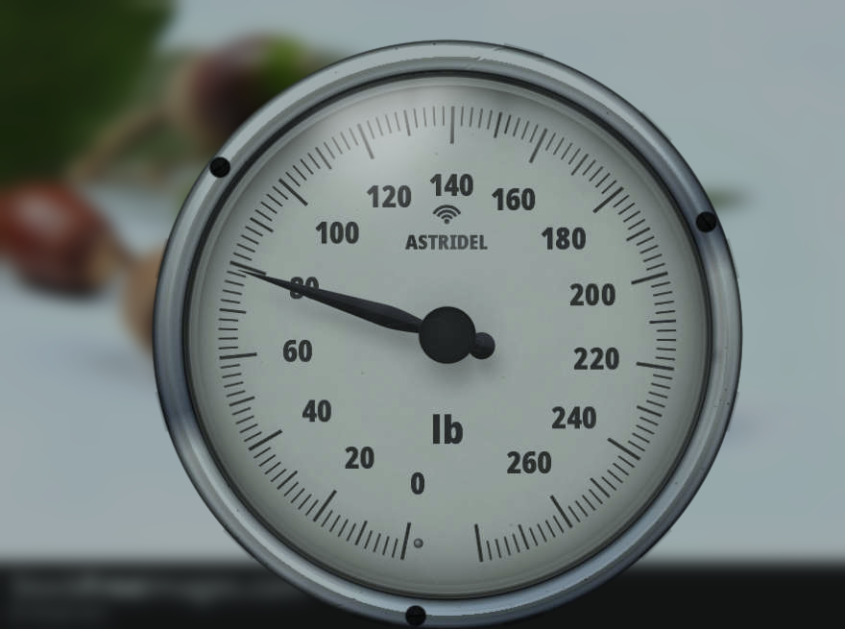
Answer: 79 lb
